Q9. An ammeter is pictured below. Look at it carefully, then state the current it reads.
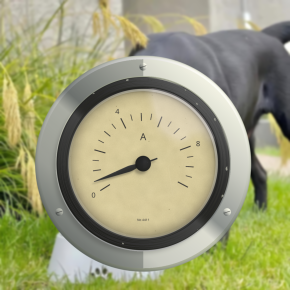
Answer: 0.5 A
